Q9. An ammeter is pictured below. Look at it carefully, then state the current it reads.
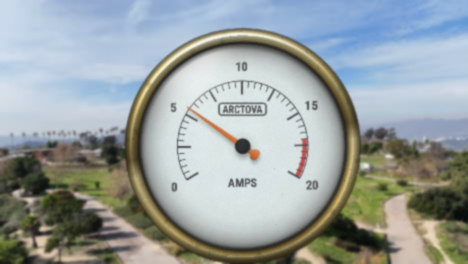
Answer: 5.5 A
